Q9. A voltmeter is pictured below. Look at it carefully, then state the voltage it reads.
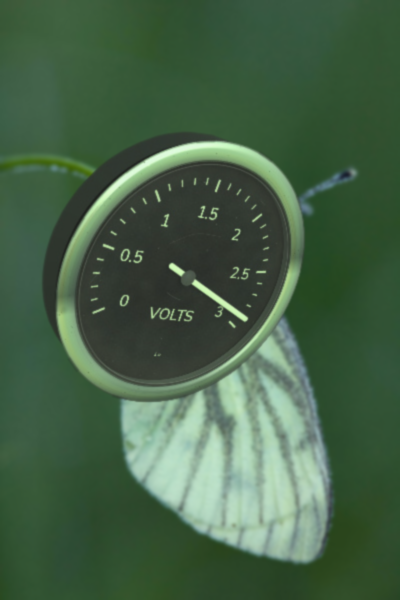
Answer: 2.9 V
